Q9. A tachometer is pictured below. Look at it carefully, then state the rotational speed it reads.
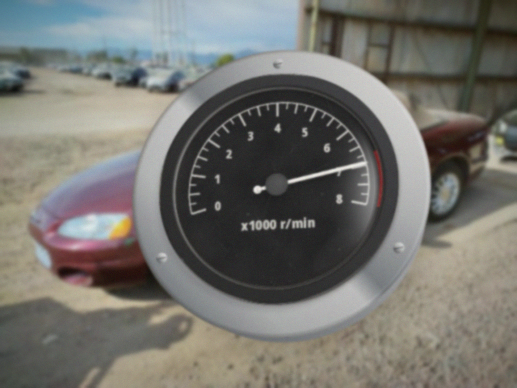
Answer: 7000 rpm
